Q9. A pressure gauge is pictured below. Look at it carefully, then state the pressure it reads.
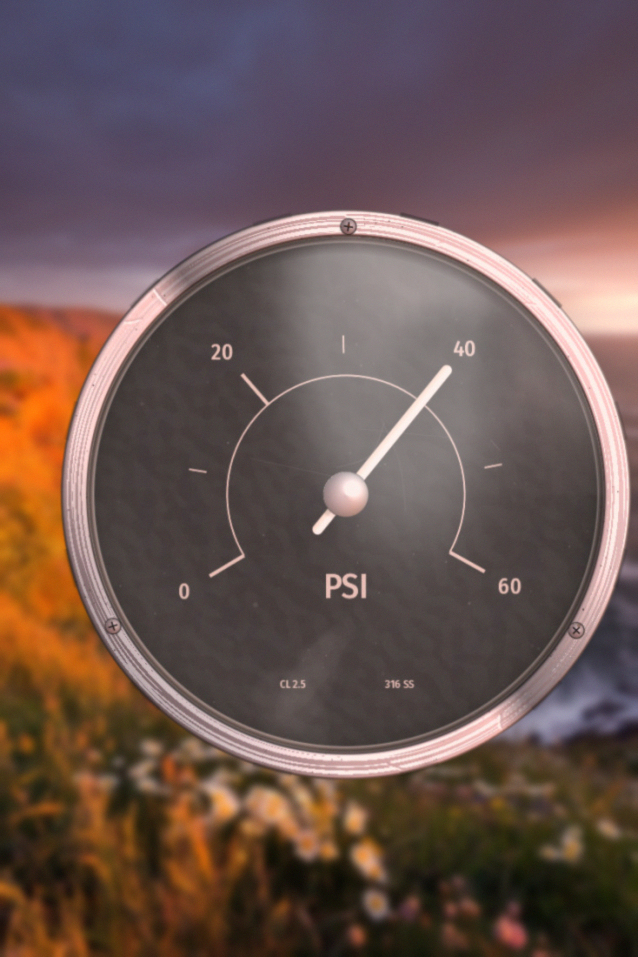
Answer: 40 psi
